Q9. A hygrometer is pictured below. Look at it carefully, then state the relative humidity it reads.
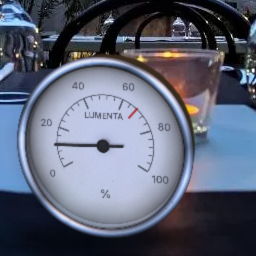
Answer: 12 %
